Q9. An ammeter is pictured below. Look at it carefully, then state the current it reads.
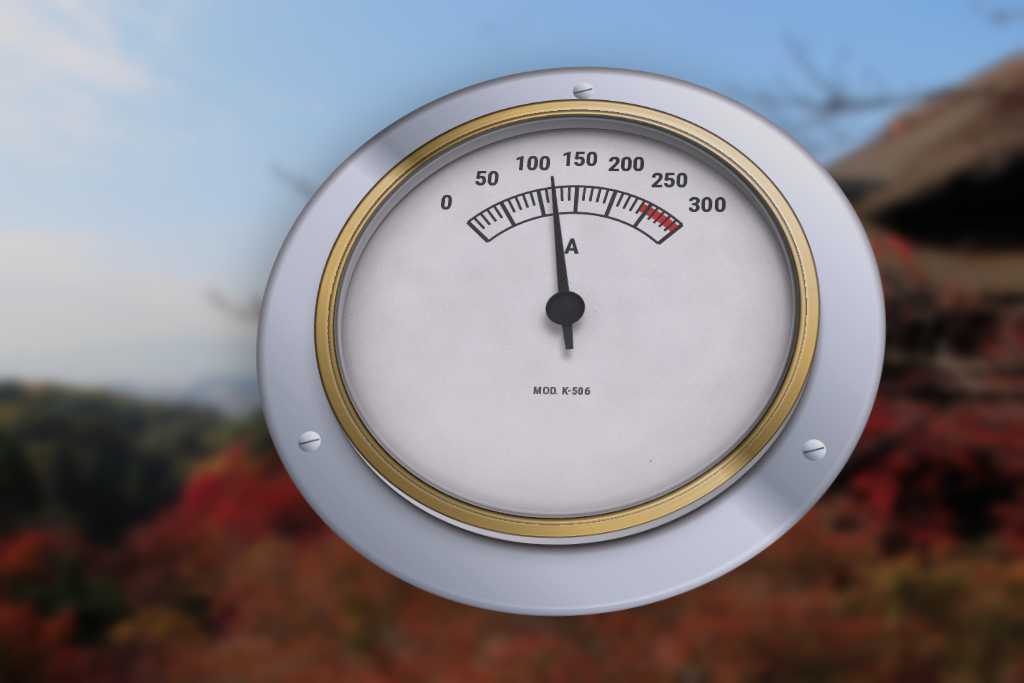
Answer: 120 A
